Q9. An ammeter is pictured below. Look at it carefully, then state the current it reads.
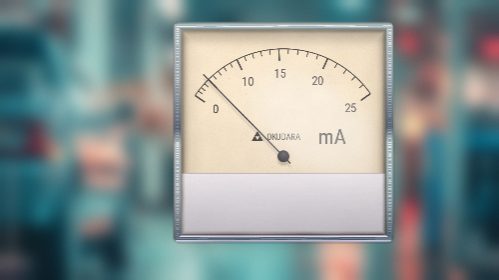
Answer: 5 mA
